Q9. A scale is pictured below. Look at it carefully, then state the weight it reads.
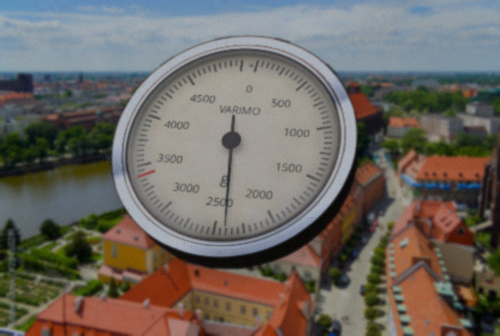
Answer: 2400 g
